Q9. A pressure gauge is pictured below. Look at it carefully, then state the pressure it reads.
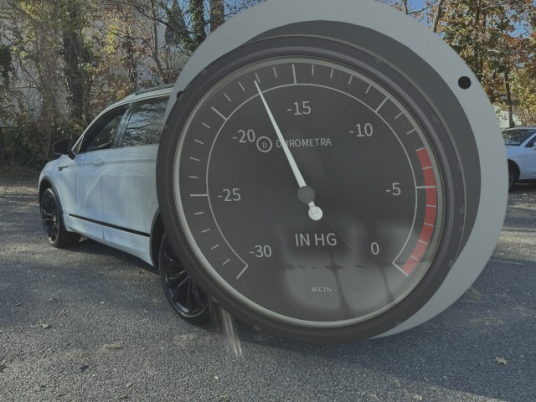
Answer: -17 inHg
